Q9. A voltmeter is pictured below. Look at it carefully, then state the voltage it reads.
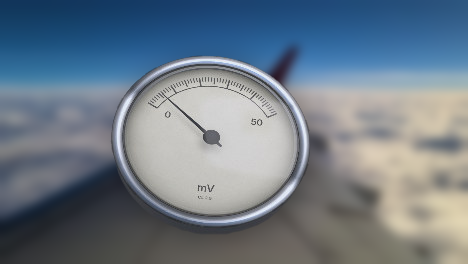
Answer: 5 mV
